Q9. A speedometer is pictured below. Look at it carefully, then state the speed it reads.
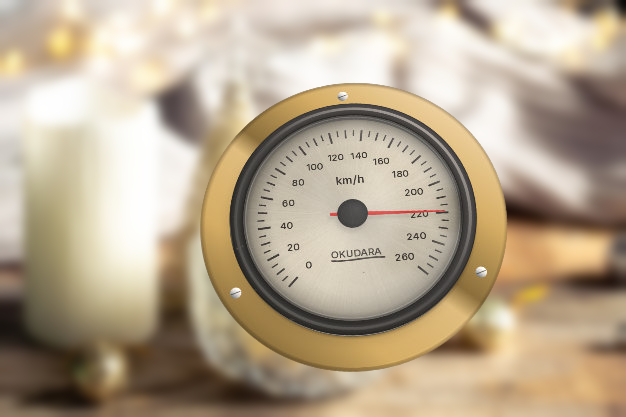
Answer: 220 km/h
